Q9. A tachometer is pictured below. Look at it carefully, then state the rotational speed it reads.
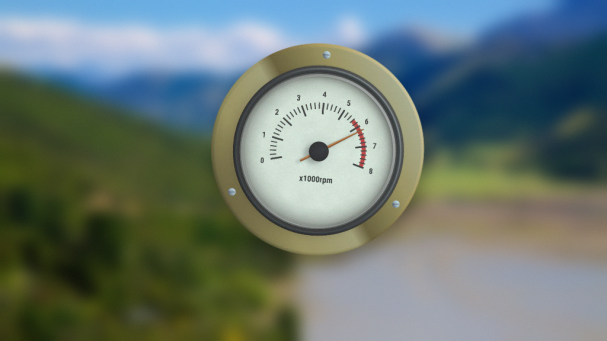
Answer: 6200 rpm
